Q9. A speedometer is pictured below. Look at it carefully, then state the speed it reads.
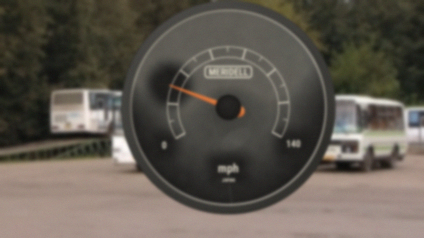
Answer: 30 mph
